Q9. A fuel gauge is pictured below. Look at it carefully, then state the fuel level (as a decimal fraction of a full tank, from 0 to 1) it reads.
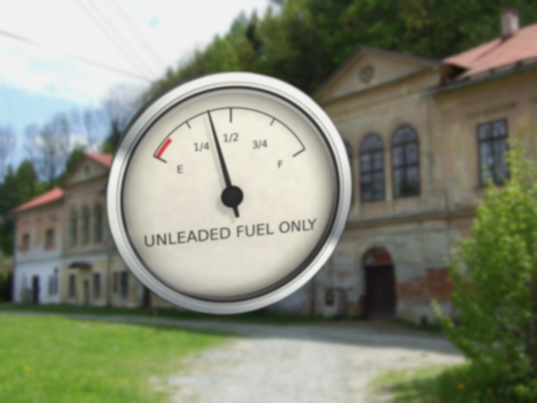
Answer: 0.375
